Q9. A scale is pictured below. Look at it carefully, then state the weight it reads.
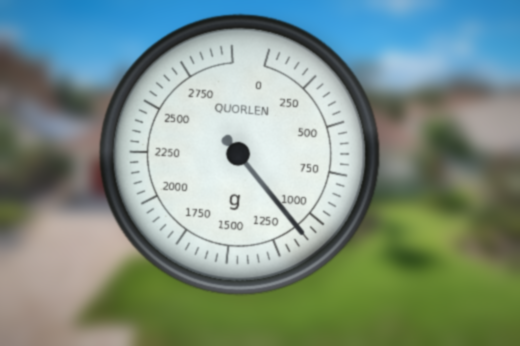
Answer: 1100 g
